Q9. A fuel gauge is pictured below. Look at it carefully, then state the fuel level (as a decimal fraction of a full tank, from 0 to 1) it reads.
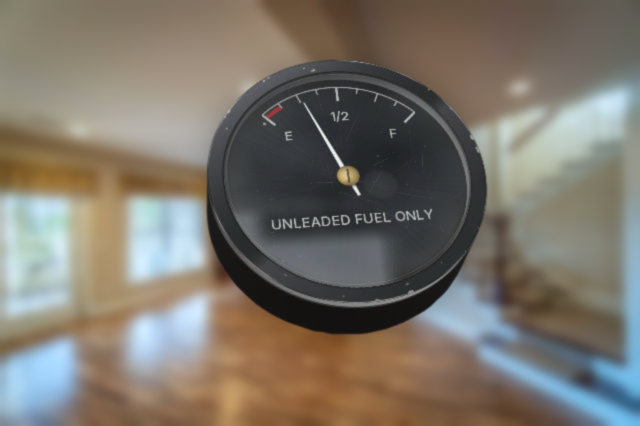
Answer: 0.25
